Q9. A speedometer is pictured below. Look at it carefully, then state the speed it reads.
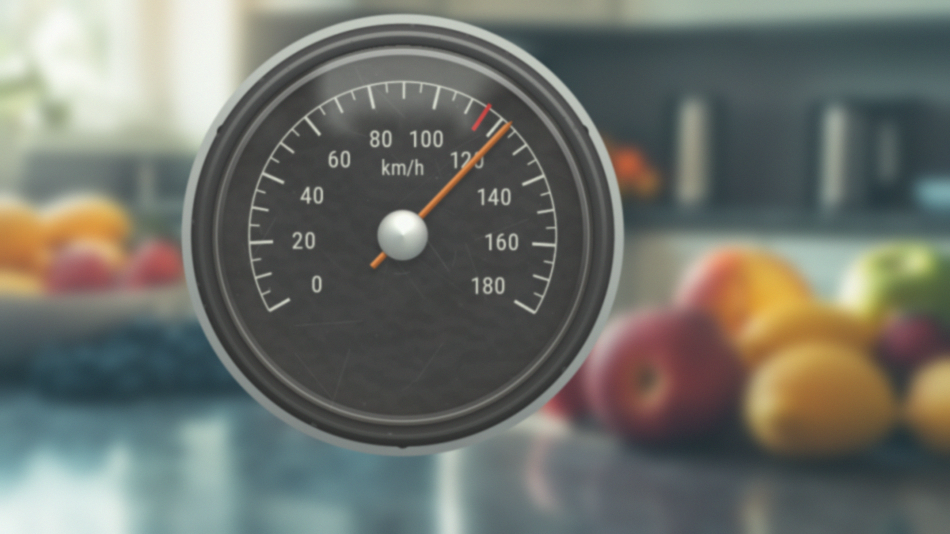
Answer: 122.5 km/h
